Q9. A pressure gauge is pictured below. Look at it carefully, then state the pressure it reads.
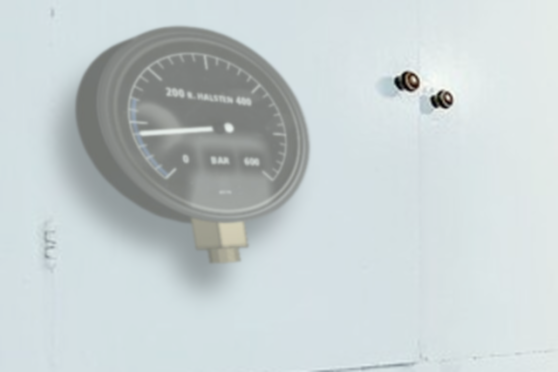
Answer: 80 bar
